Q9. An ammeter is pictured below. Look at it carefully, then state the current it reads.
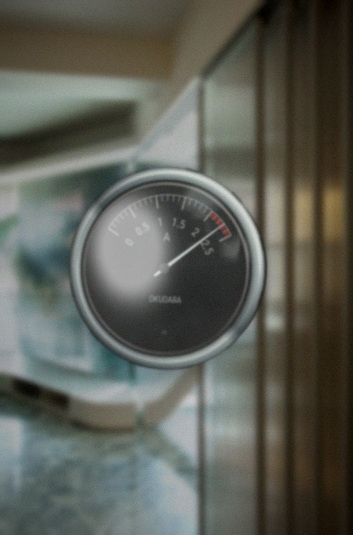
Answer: 2.3 A
